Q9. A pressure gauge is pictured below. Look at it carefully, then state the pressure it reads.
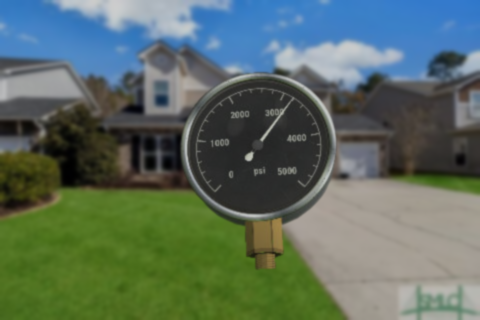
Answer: 3200 psi
